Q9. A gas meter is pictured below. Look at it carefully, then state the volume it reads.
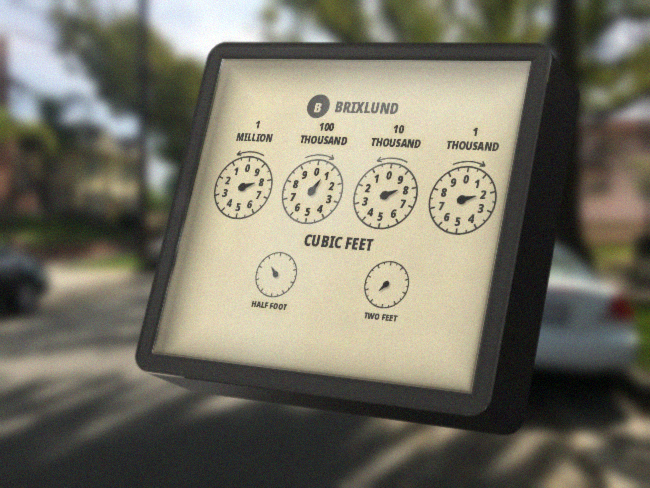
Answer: 808200 ft³
